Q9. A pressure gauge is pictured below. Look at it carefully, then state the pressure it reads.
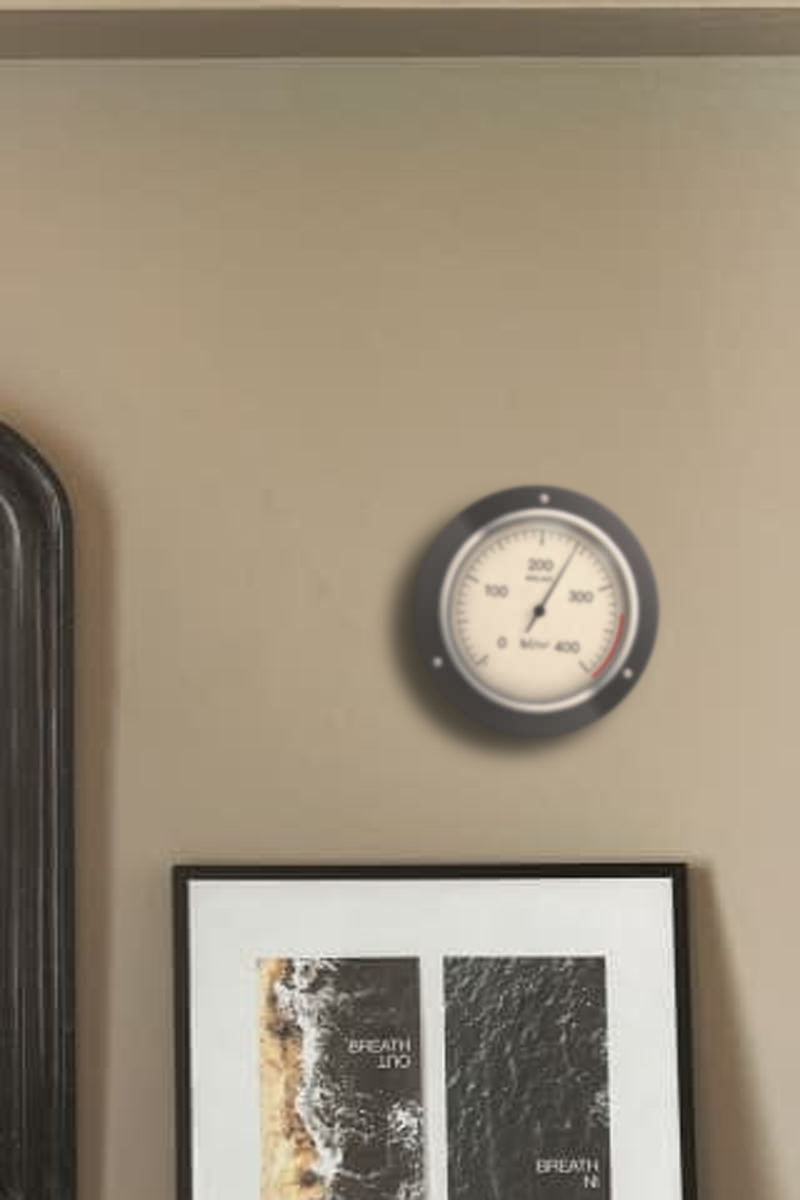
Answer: 240 psi
